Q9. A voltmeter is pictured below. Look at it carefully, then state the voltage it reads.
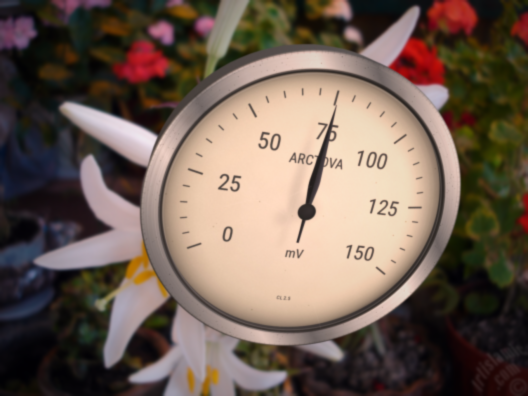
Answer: 75 mV
